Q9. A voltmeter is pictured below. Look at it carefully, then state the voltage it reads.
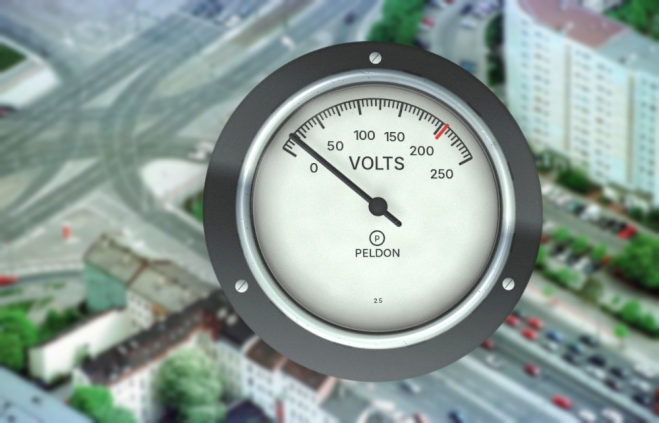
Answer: 15 V
